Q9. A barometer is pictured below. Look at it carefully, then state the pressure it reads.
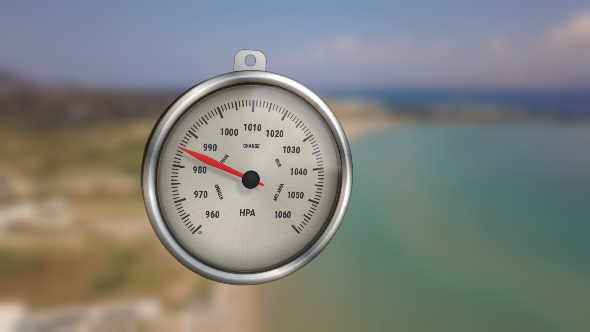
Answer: 985 hPa
